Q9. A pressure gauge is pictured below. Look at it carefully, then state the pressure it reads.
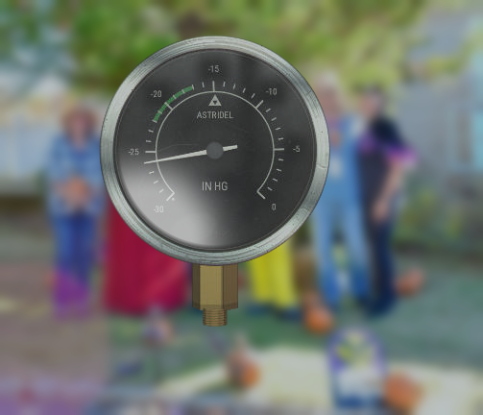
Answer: -26 inHg
